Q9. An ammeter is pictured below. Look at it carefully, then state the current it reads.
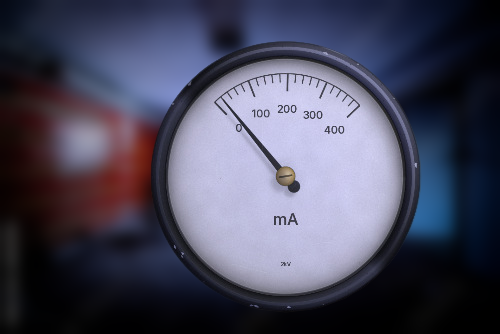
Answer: 20 mA
